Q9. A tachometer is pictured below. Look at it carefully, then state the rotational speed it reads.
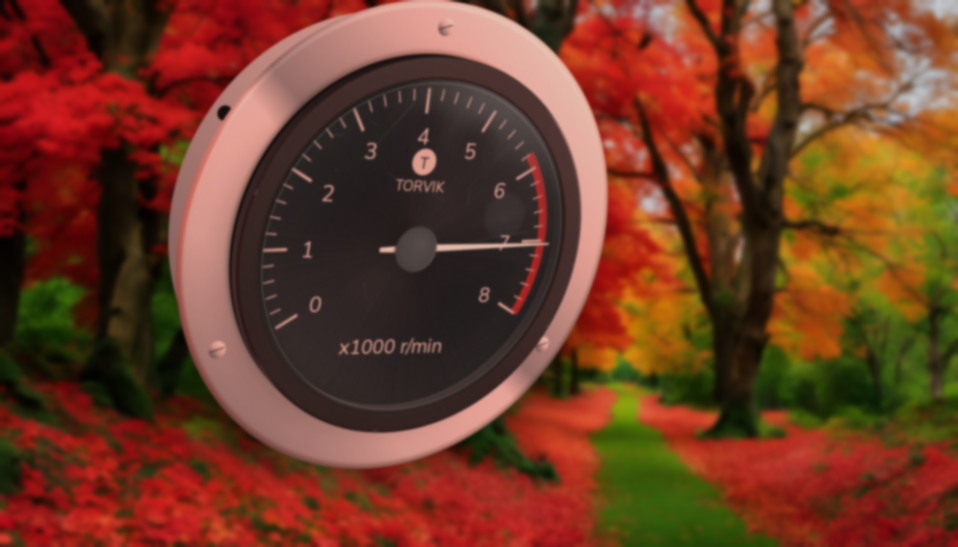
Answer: 7000 rpm
